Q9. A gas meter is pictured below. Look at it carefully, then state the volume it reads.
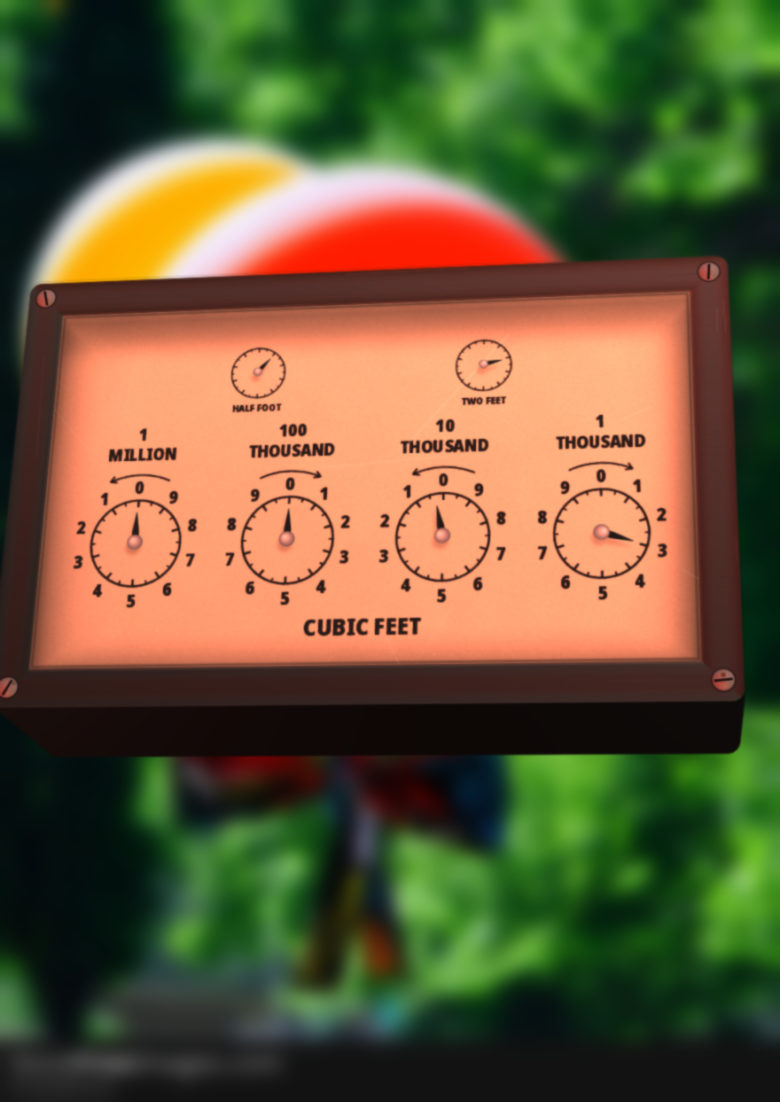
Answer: 300 ft³
